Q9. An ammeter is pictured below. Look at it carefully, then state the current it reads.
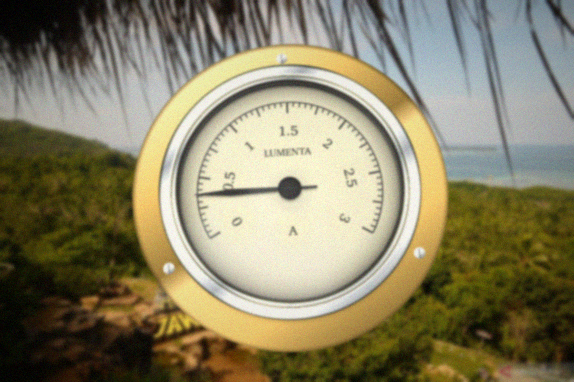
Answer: 0.35 A
